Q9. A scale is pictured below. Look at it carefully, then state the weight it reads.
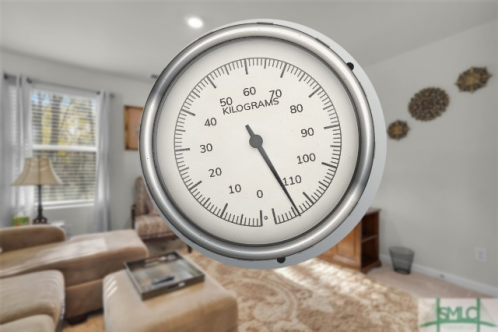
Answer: 114 kg
